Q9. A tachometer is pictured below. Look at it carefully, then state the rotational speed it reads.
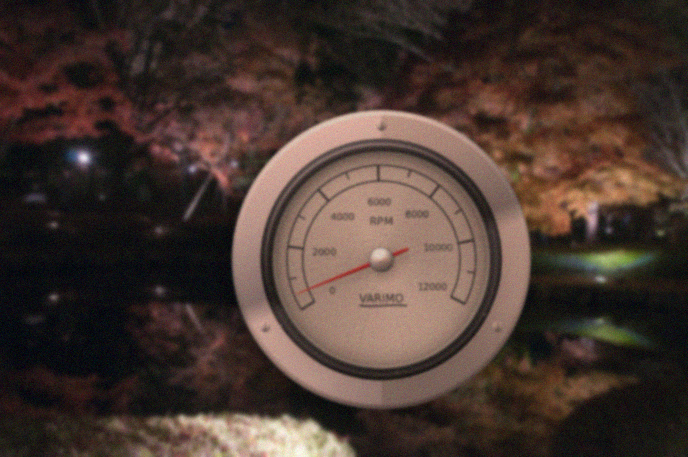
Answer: 500 rpm
